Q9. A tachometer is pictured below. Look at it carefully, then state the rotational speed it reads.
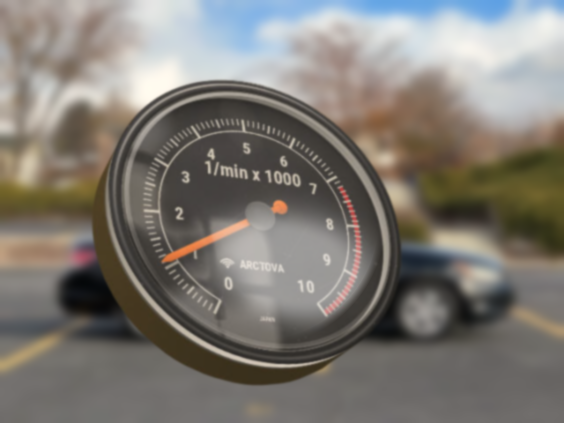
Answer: 1100 rpm
